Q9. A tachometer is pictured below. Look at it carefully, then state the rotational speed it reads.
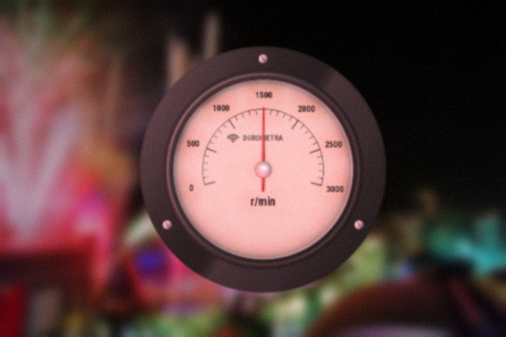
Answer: 1500 rpm
